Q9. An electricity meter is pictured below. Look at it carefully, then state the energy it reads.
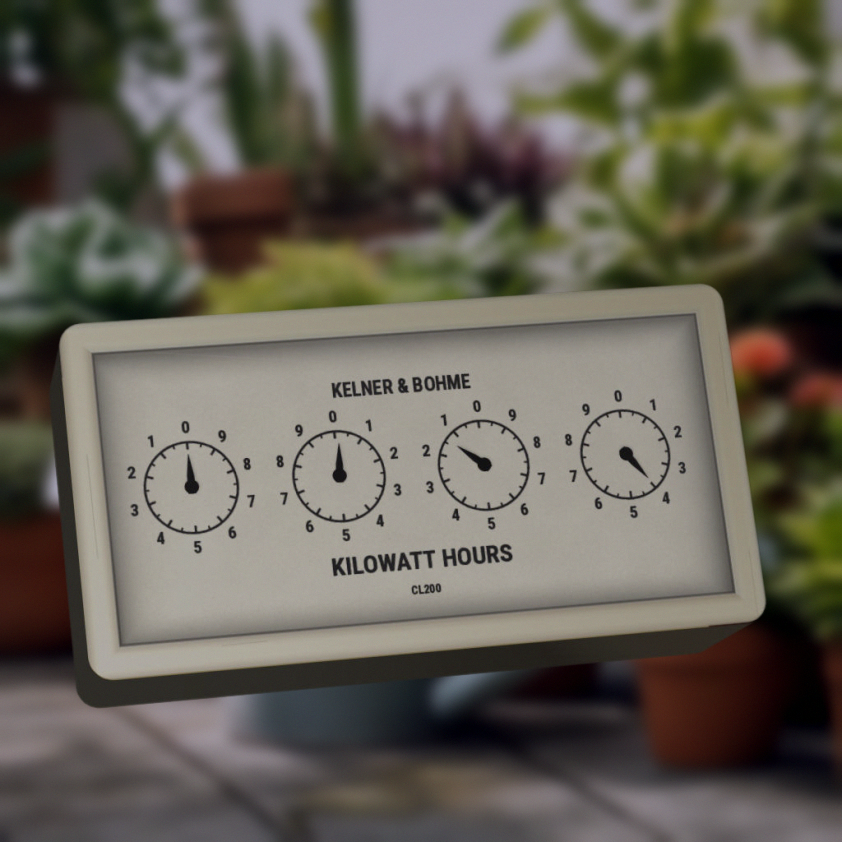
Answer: 14 kWh
